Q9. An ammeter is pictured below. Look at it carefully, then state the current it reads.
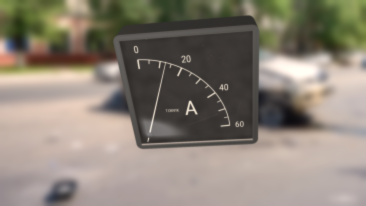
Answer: 12.5 A
